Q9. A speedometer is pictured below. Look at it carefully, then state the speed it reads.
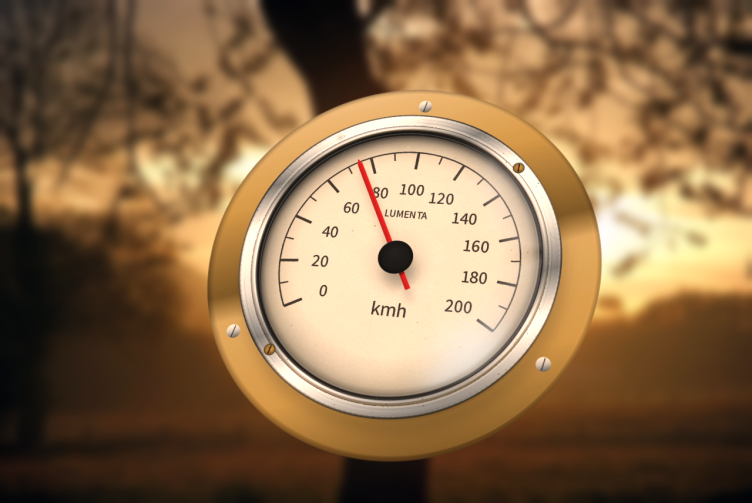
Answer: 75 km/h
